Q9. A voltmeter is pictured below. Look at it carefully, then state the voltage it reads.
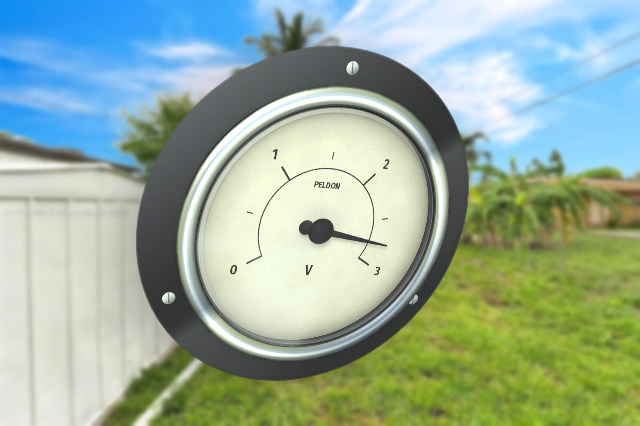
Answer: 2.75 V
